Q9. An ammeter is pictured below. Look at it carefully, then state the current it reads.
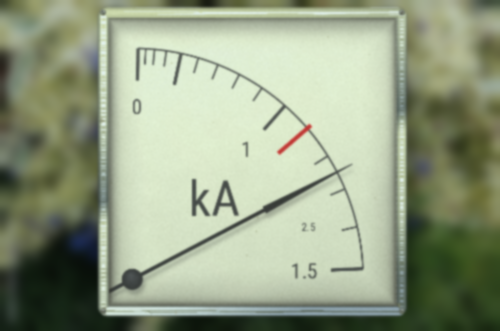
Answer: 1.25 kA
